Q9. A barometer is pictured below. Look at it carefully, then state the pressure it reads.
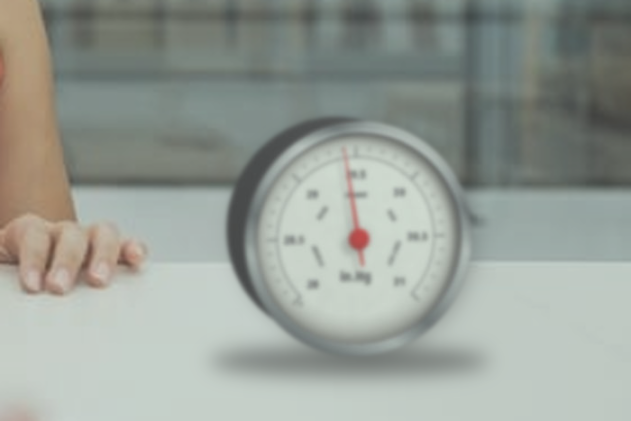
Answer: 29.4 inHg
